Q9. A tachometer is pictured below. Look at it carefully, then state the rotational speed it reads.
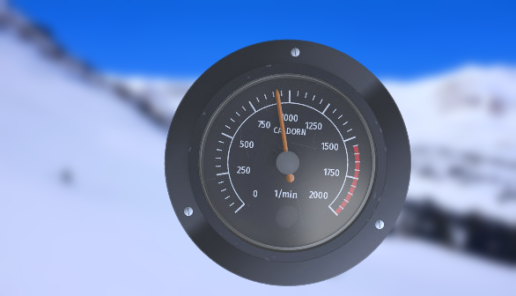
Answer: 925 rpm
